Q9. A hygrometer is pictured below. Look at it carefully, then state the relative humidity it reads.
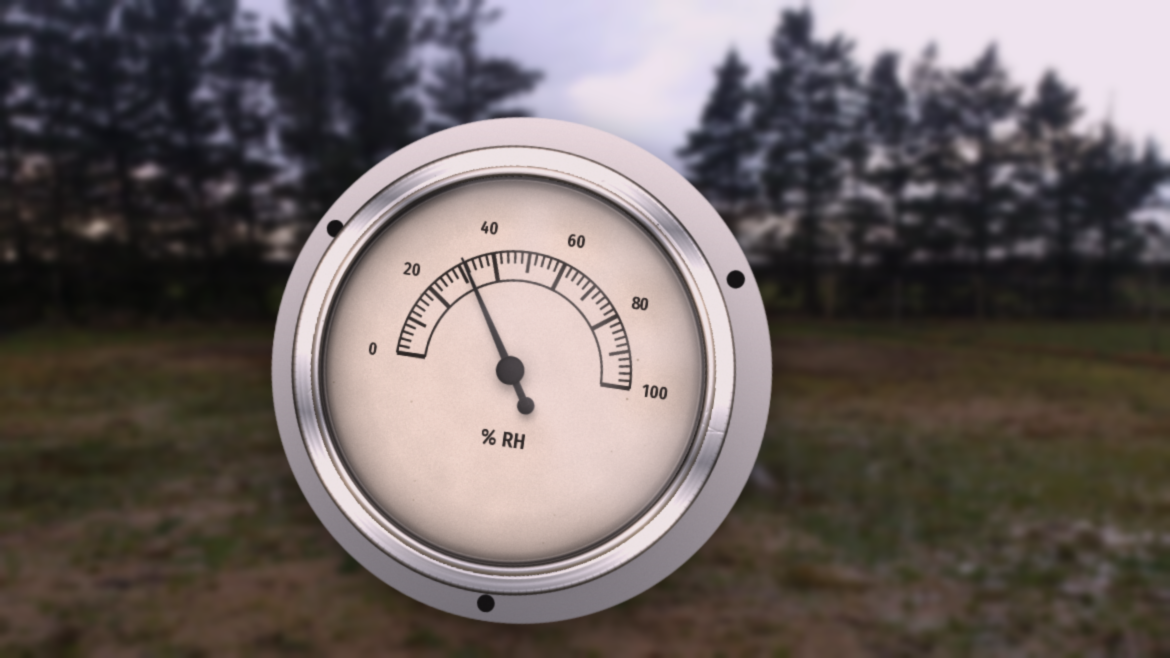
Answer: 32 %
